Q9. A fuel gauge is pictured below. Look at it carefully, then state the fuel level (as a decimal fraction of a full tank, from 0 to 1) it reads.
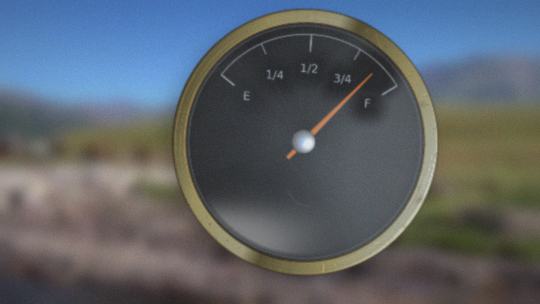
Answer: 0.875
